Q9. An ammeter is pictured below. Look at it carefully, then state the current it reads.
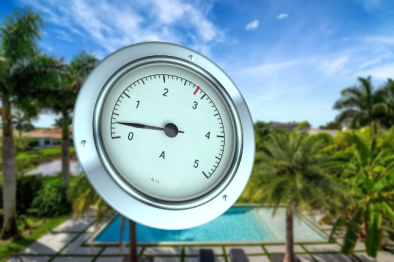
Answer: 0.3 A
